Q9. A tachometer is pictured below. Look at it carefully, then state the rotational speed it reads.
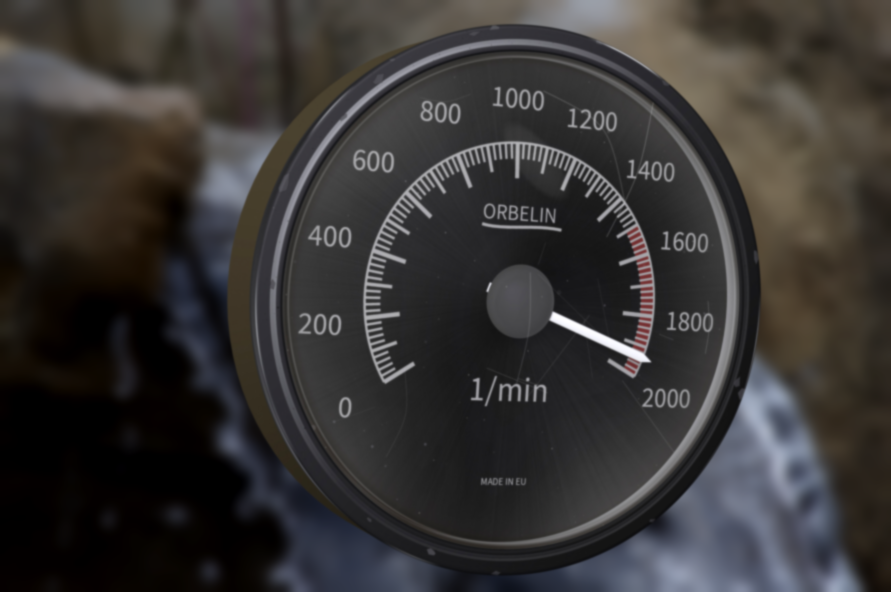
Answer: 1940 rpm
